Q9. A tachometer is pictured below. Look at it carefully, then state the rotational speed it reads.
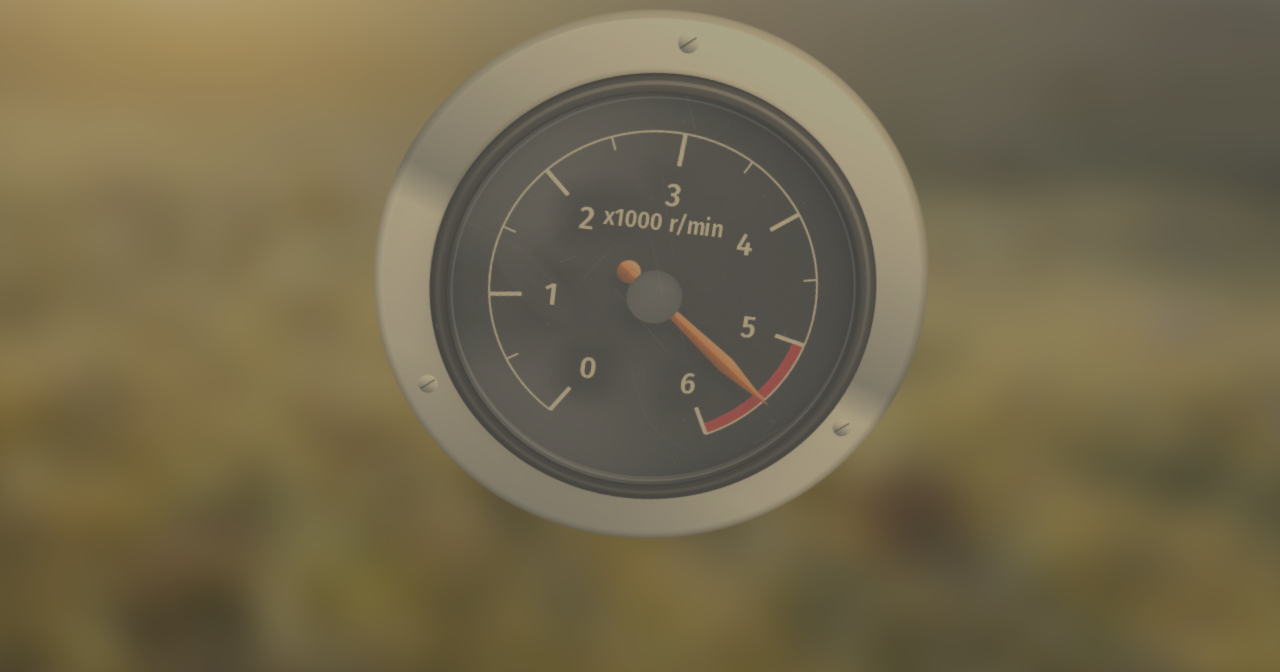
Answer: 5500 rpm
